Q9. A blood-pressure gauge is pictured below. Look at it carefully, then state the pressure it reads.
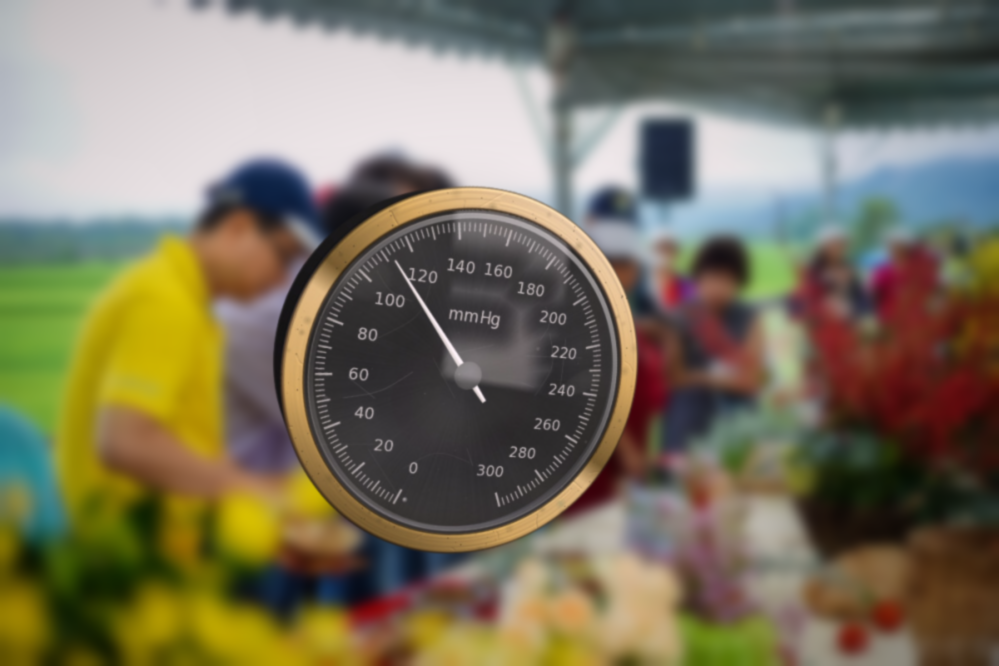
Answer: 112 mmHg
